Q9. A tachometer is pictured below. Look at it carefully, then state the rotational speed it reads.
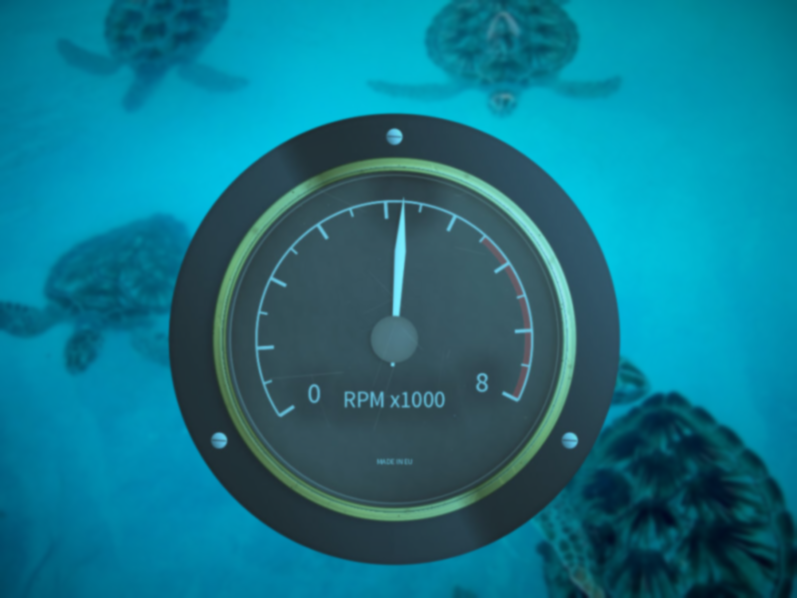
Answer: 4250 rpm
